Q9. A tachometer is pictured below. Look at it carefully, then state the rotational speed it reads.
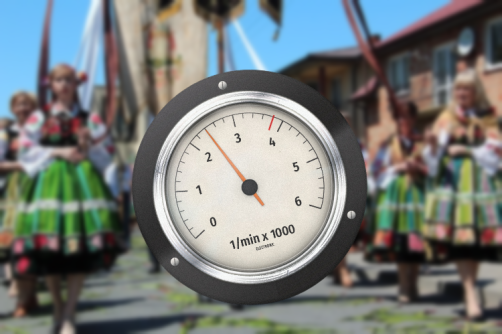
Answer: 2400 rpm
